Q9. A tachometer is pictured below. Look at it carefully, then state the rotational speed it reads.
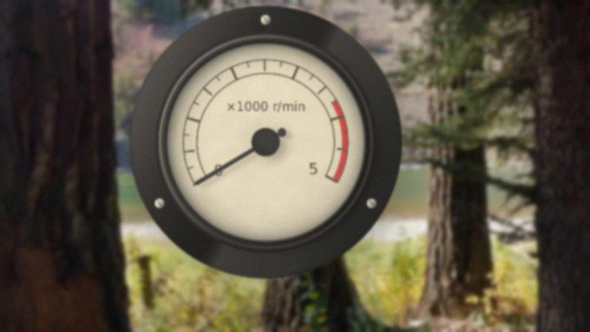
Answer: 0 rpm
